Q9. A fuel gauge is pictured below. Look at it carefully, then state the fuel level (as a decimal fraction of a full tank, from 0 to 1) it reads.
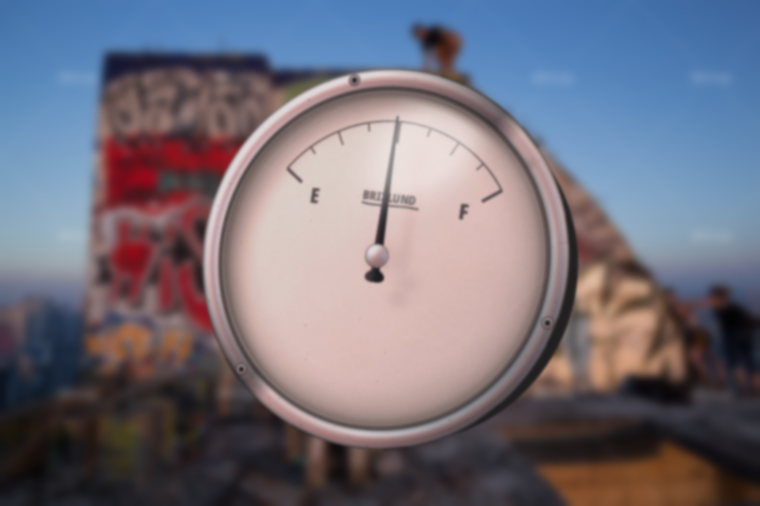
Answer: 0.5
